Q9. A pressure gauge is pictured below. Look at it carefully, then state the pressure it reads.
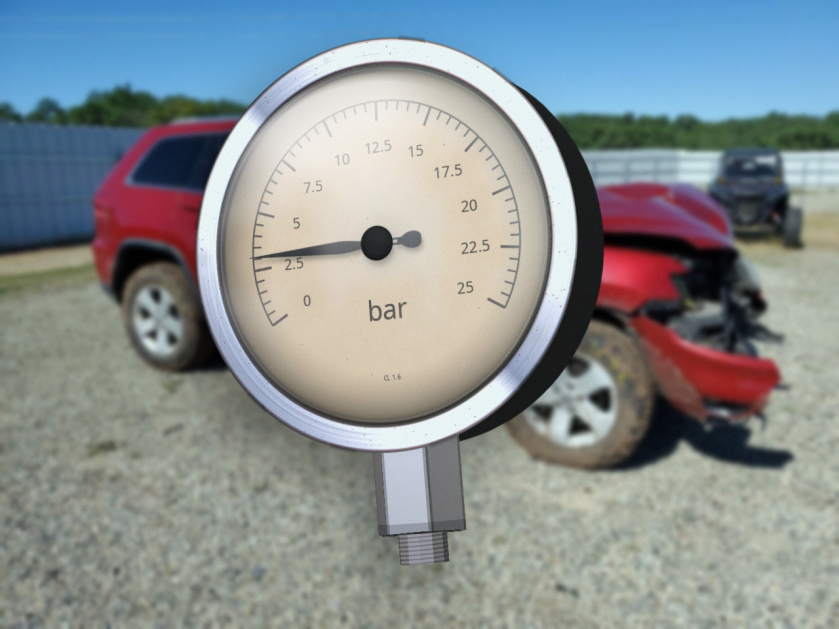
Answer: 3 bar
